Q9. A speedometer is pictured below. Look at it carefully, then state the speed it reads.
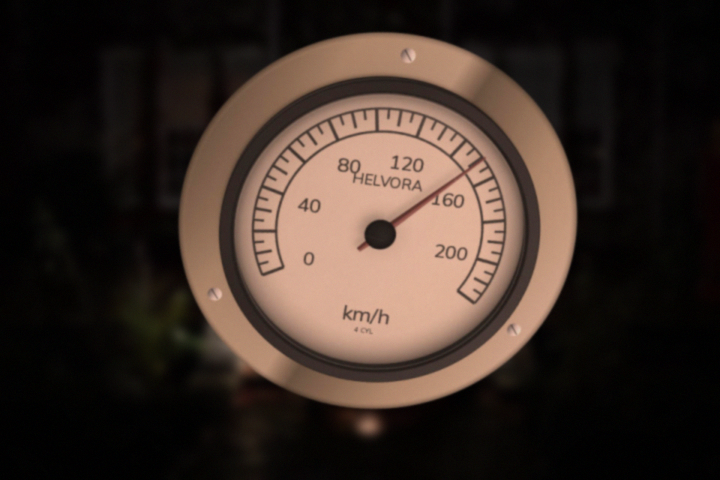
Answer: 150 km/h
